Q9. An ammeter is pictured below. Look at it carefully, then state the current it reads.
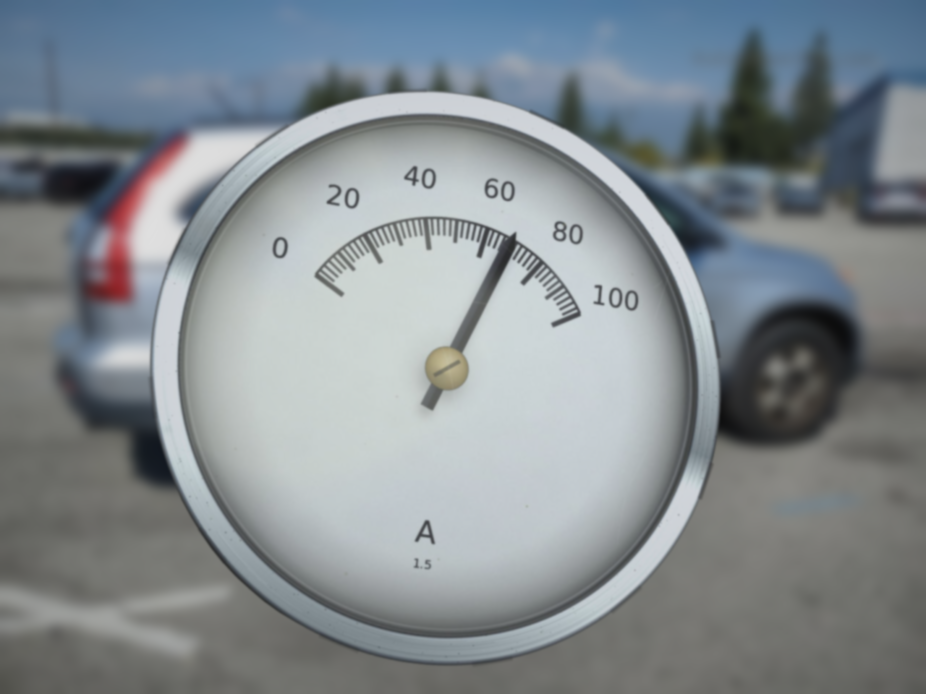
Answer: 68 A
